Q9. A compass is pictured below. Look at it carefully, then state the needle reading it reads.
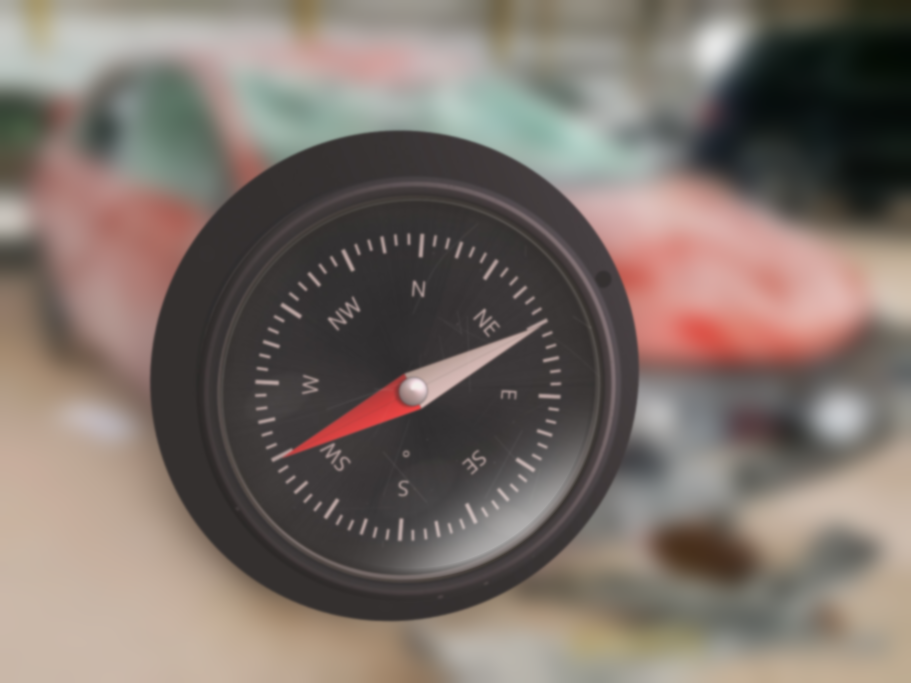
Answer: 240 °
